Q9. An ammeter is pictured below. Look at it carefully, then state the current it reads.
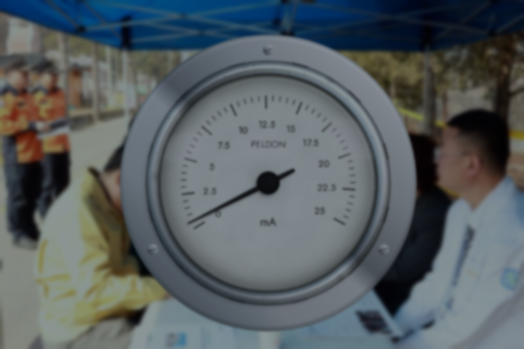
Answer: 0.5 mA
